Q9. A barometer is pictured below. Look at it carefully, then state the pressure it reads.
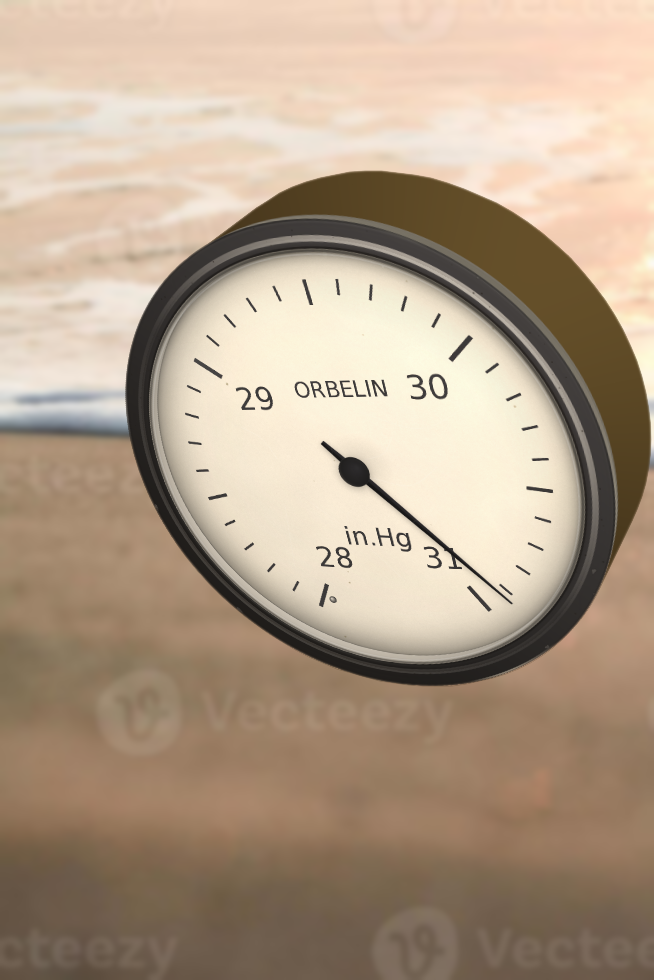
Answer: 30.9 inHg
